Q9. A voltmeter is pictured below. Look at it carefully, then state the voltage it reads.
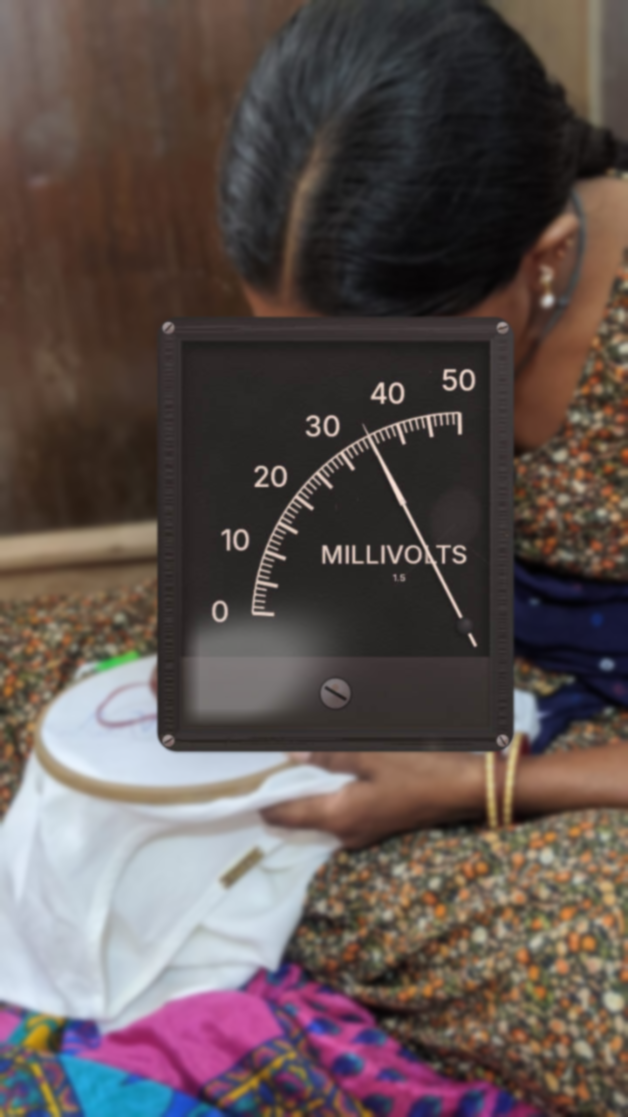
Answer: 35 mV
